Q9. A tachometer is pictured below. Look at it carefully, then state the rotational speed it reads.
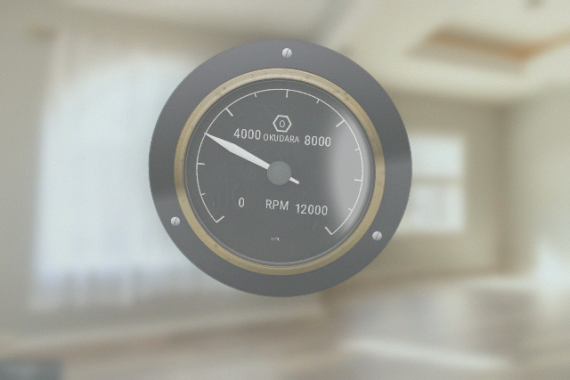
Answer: 3000 rpm
